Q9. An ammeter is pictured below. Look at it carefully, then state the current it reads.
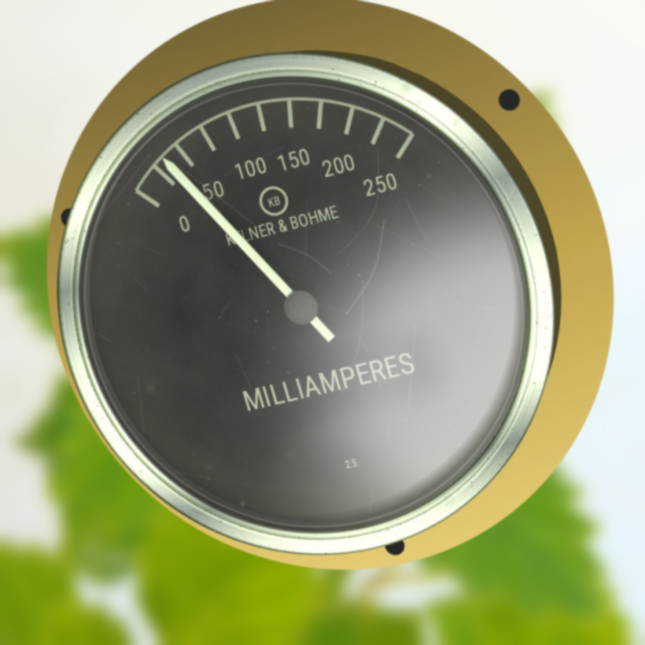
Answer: 37.5 mA
